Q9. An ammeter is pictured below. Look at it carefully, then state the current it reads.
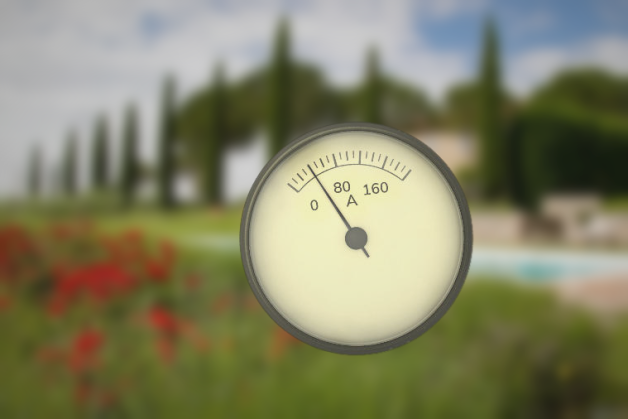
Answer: 40 A
